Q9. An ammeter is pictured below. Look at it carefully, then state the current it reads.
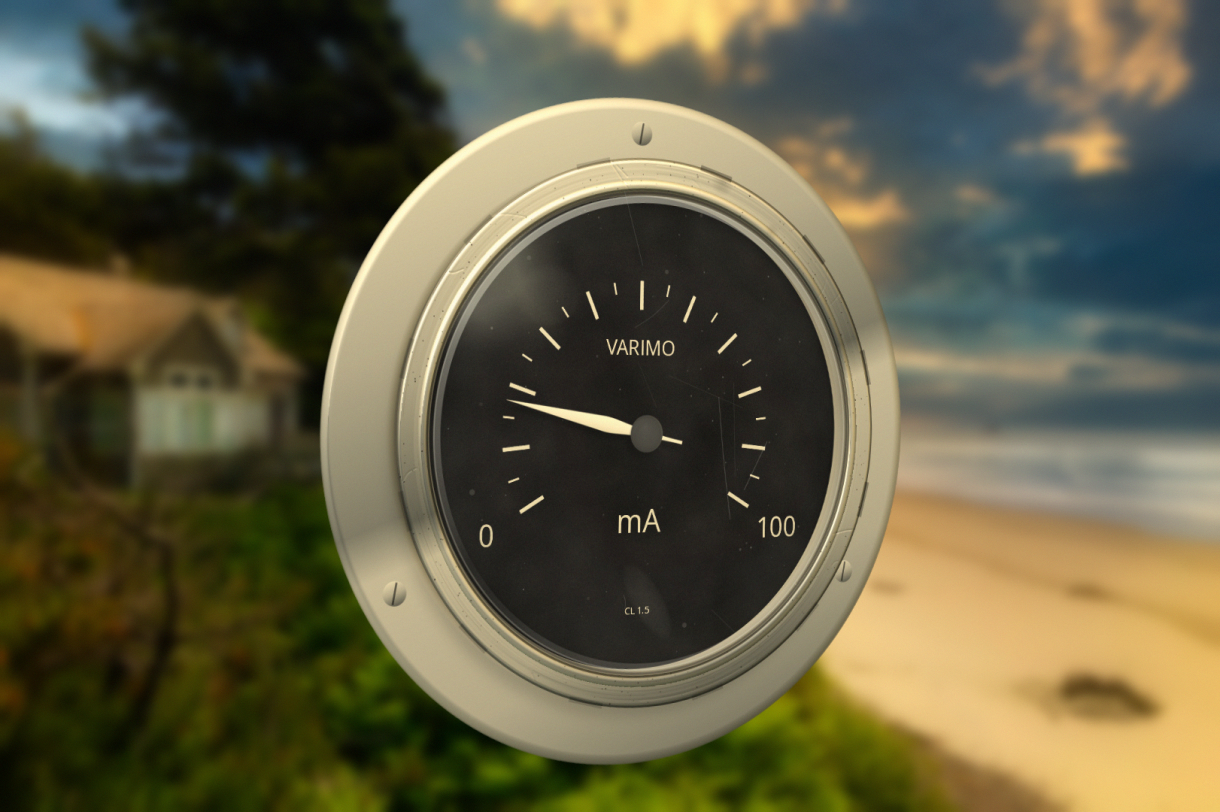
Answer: 17.5 mA
